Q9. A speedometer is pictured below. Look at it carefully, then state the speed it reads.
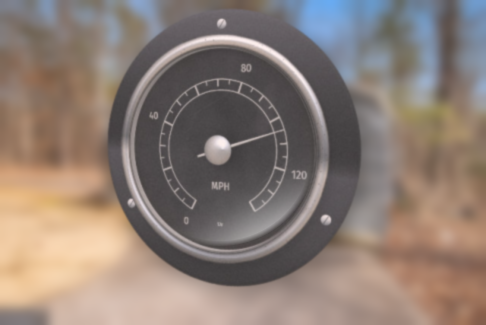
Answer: 105 mph
